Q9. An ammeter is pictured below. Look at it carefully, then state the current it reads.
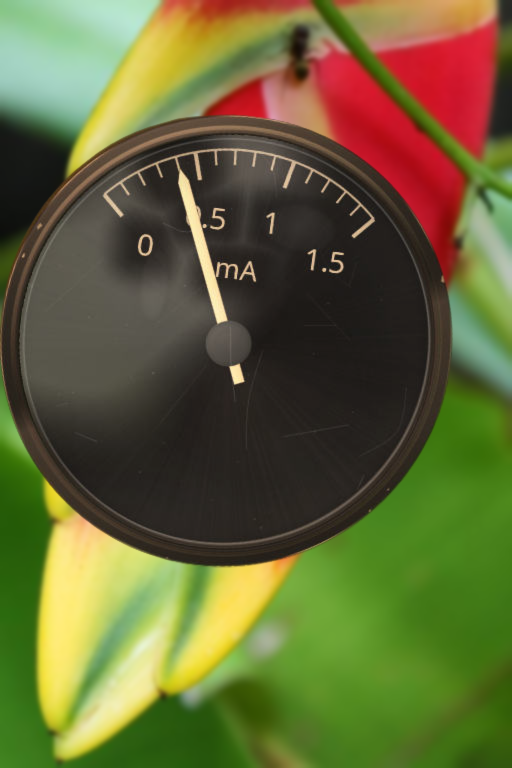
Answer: 0.4 mA
